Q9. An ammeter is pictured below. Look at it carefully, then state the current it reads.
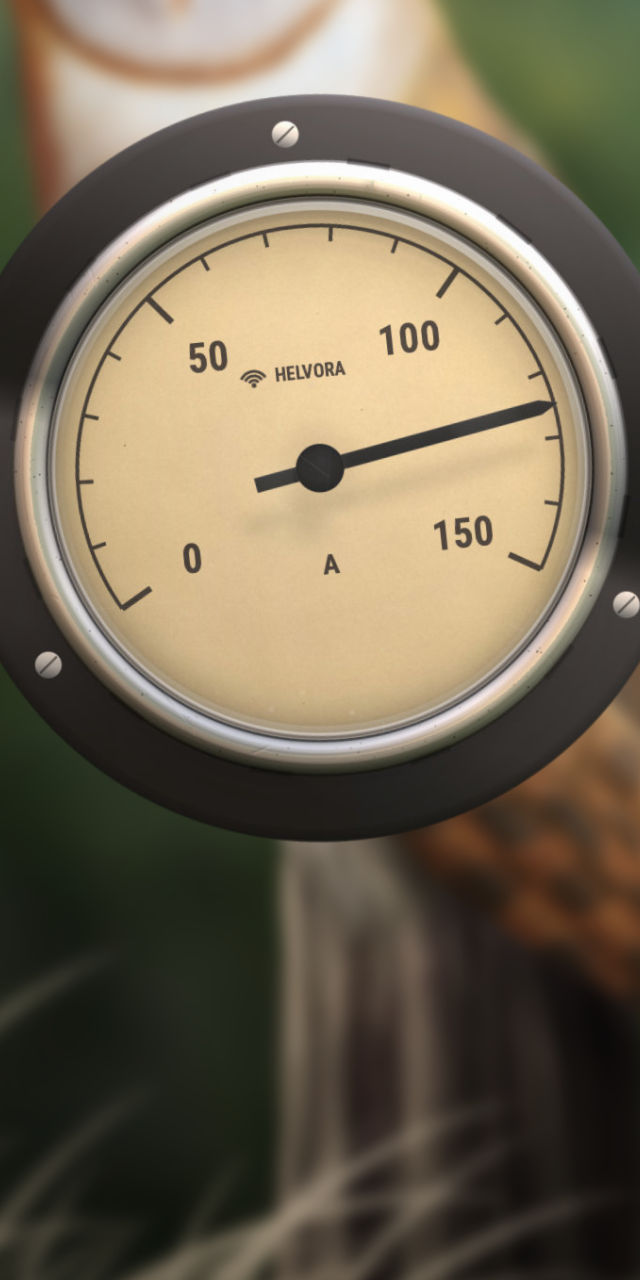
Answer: 125 A
